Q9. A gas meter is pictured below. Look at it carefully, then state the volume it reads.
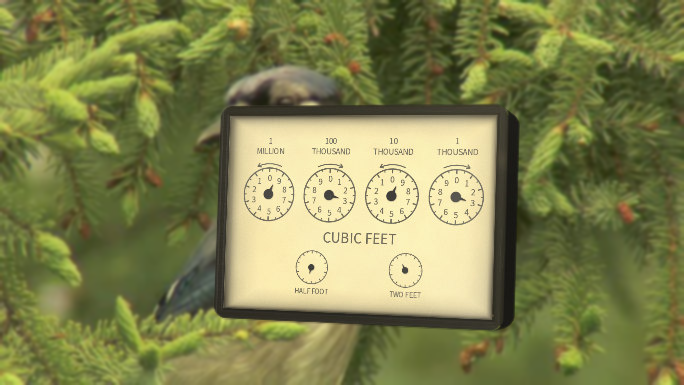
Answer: 929300 ft³
